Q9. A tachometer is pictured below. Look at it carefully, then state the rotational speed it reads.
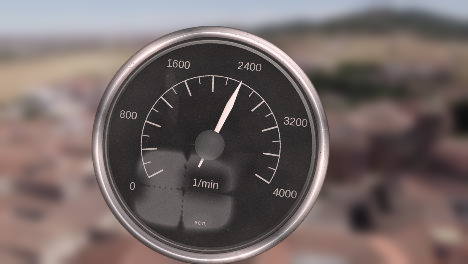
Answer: 2400 rpm
